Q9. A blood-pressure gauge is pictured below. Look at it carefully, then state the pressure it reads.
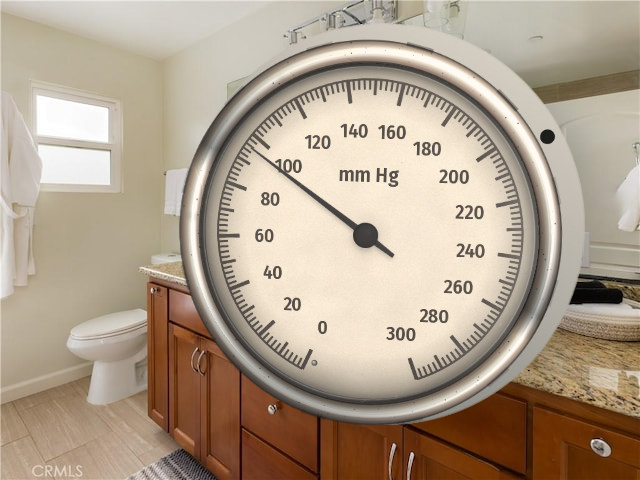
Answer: 96 mmHg
